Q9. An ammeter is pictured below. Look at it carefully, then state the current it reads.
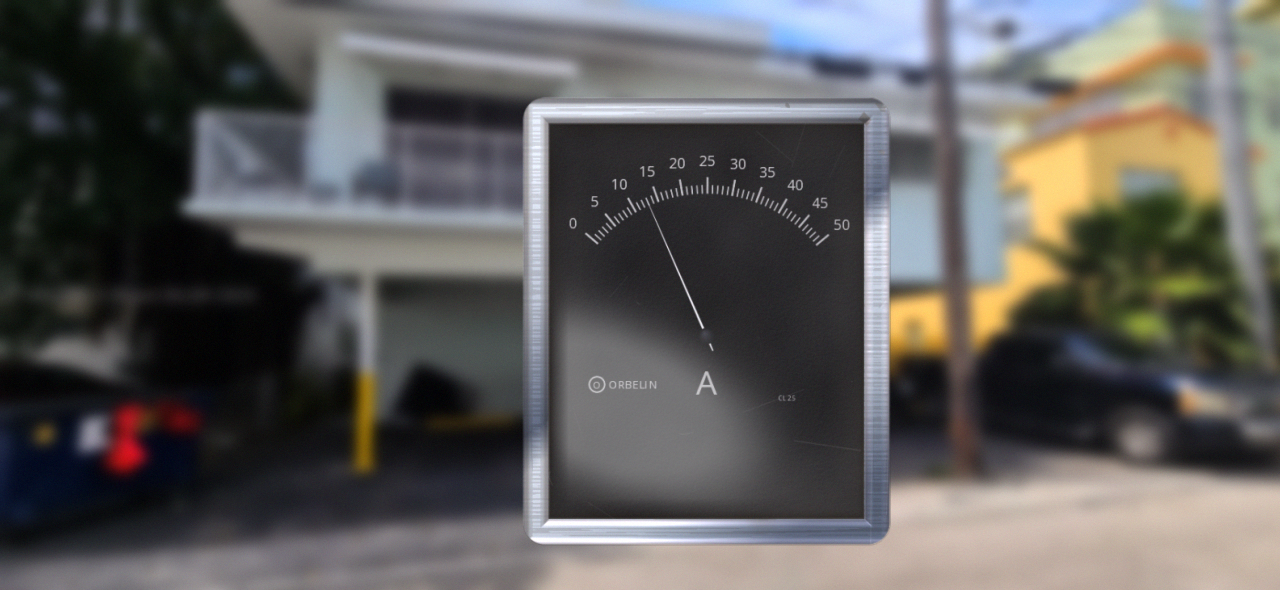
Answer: 13 A
